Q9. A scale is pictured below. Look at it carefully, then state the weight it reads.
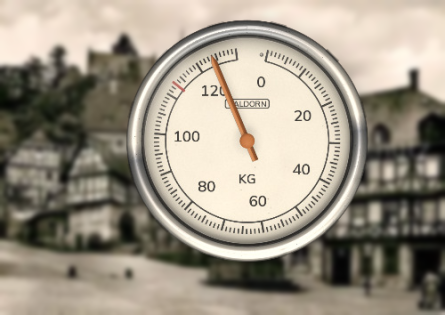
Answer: 124 kg
